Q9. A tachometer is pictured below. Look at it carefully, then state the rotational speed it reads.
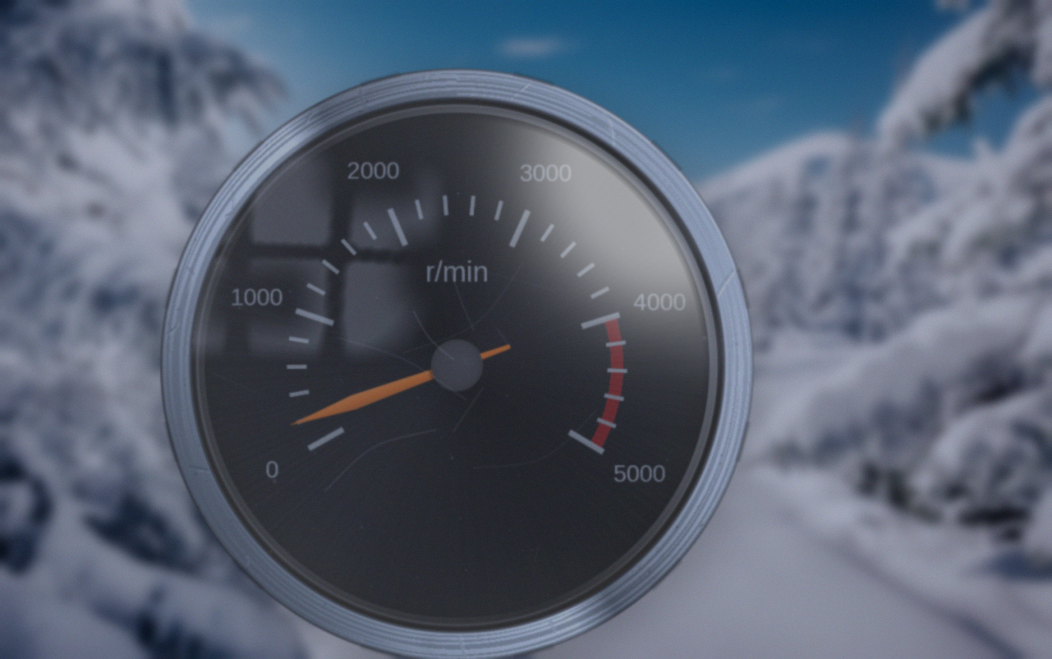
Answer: 200 rpm
